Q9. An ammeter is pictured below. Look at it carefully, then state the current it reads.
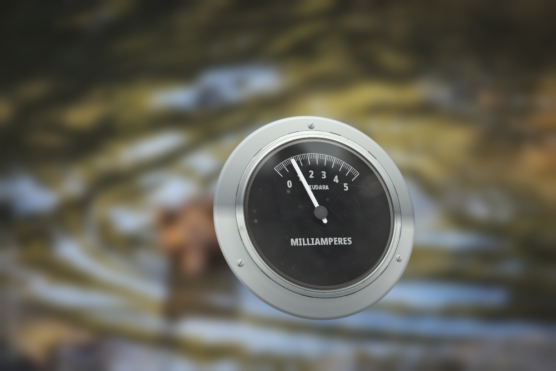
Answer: 1 mA
